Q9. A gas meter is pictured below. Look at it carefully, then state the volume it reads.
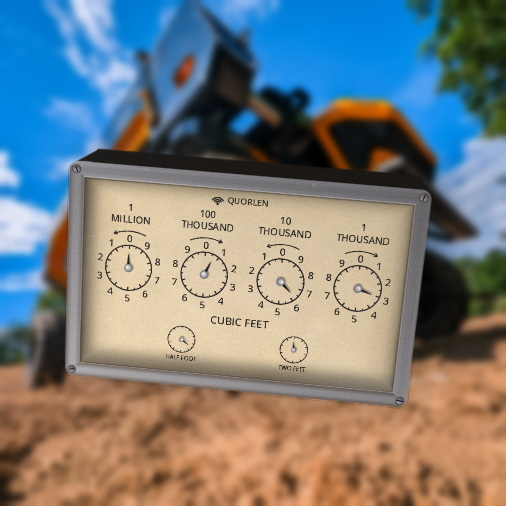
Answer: 6300 ft³
